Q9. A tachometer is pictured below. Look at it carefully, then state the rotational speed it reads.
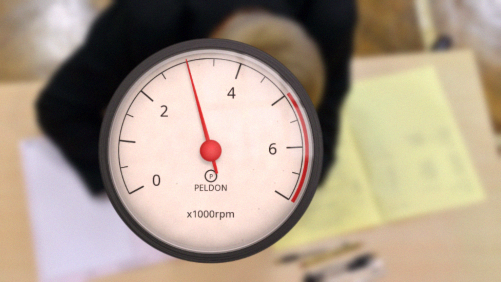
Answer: 3000 rpm
